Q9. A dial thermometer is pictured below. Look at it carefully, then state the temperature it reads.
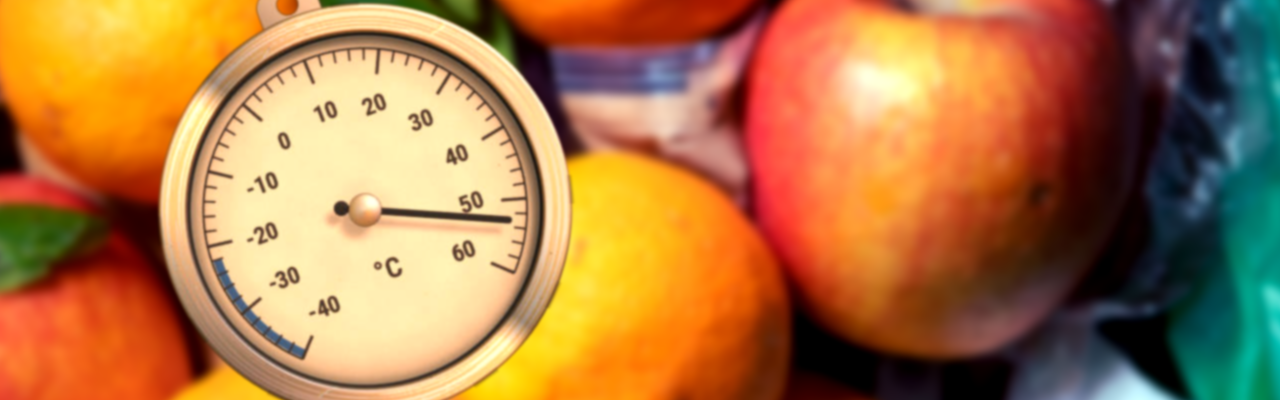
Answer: 53 °C
